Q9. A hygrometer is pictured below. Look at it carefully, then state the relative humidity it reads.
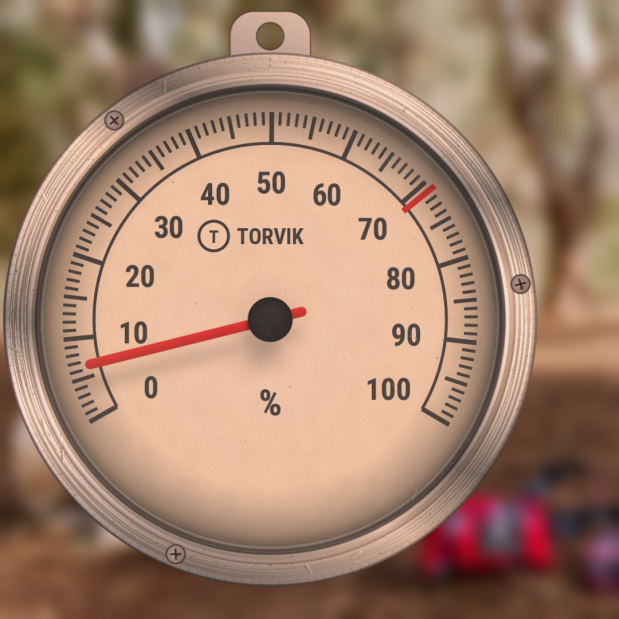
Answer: 6.5 %
